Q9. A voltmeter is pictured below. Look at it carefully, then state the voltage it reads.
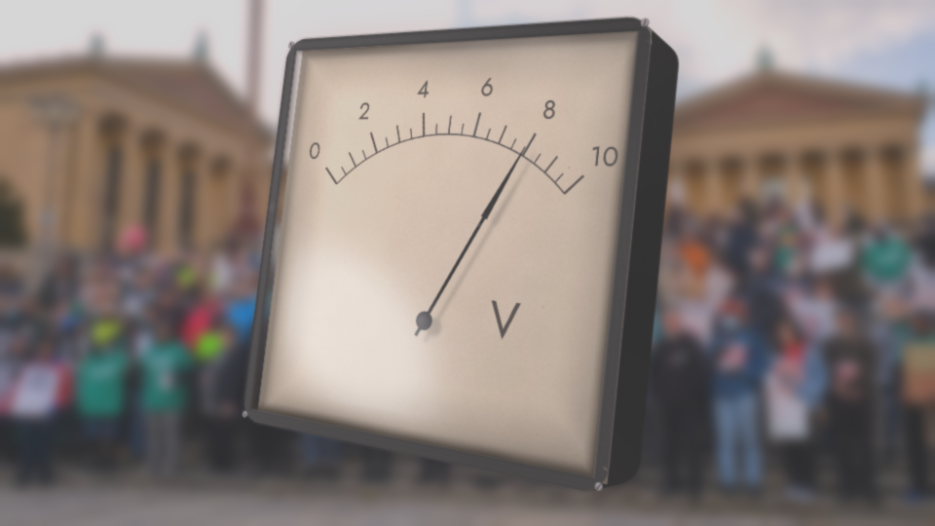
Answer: 8 V
